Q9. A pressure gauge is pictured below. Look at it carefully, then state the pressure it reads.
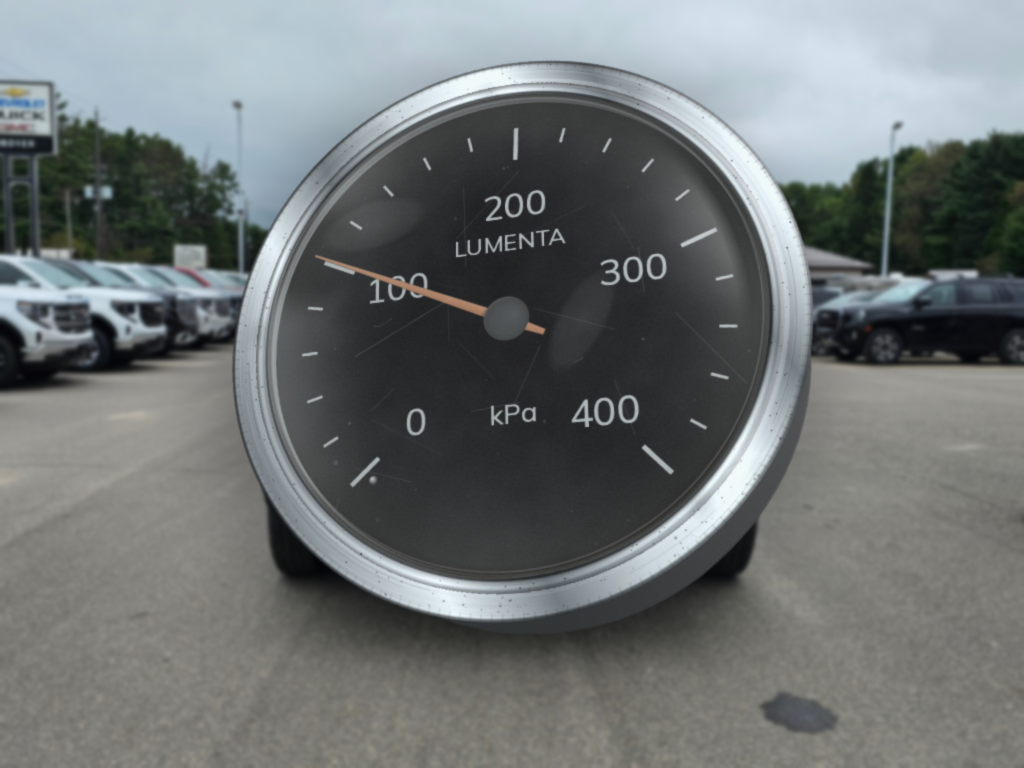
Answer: 100 kPa
